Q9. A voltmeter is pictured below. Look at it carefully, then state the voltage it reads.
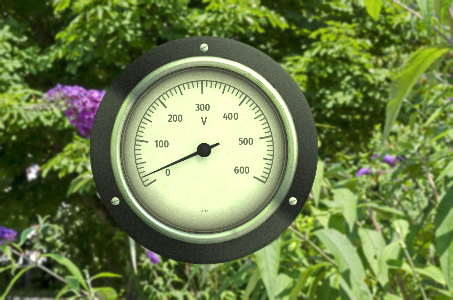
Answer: 20 V
